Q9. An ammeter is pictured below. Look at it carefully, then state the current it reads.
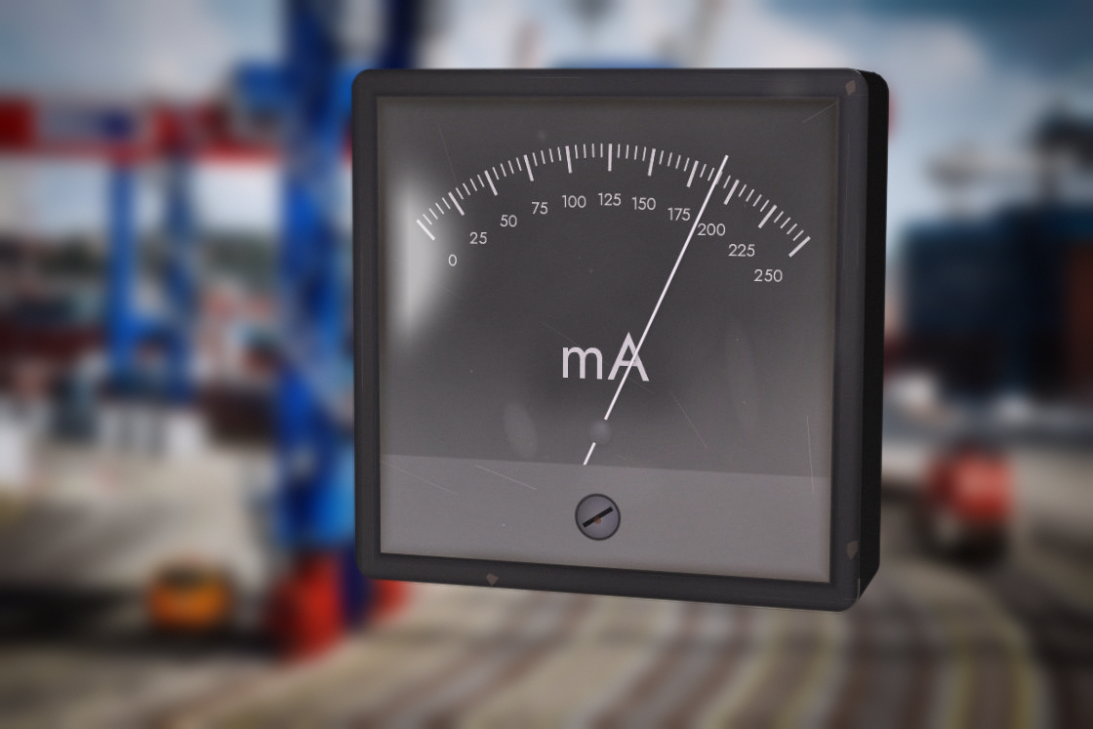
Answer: 190 mA
